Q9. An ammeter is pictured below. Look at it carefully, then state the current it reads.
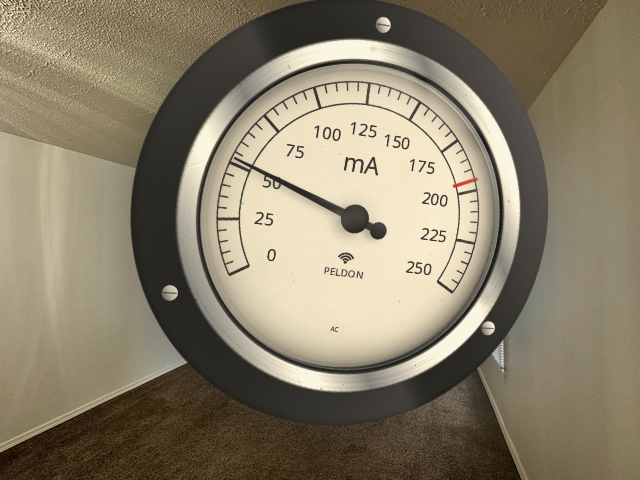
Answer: 52.5 mA
